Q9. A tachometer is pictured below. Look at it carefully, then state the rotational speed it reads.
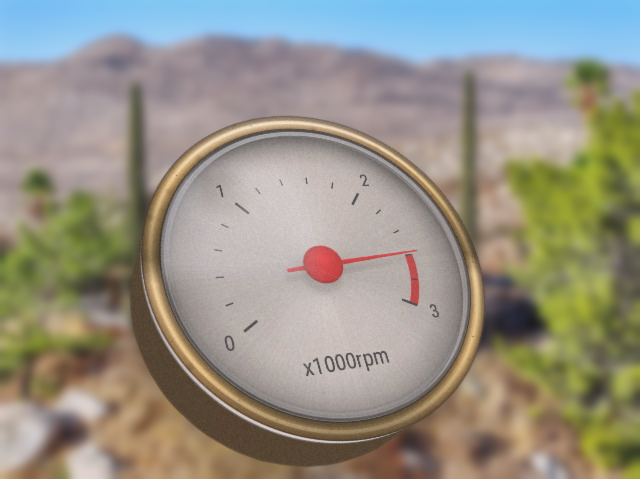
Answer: 2600 rpm
